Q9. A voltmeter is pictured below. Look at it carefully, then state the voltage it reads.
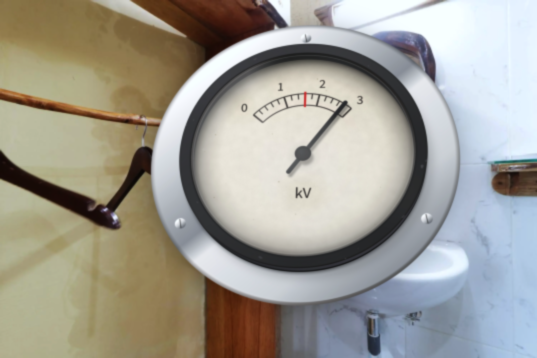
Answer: 2.8 kV
